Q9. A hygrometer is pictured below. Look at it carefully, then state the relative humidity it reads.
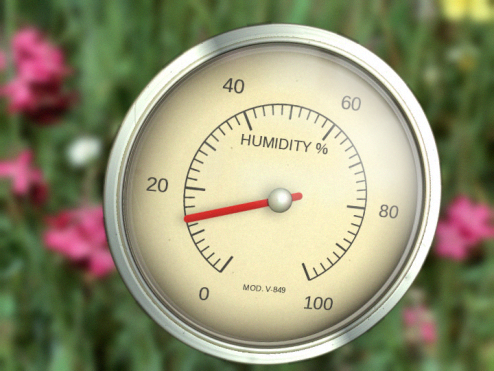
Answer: 14 %
